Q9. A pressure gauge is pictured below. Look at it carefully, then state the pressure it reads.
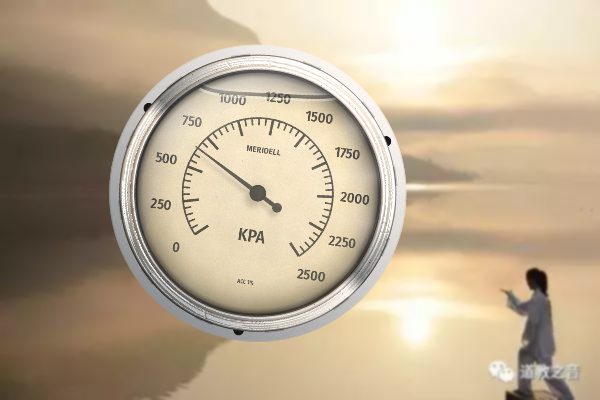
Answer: 650 kPa
